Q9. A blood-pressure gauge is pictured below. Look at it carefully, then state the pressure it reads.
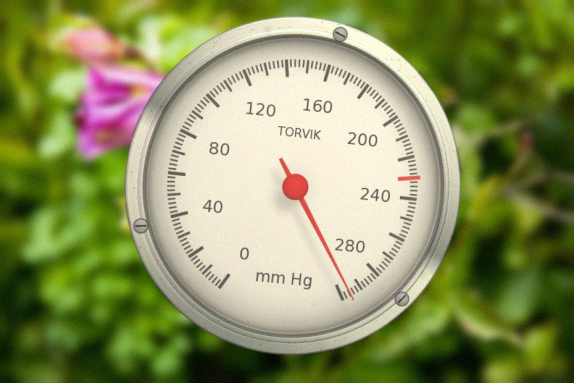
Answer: 296 mmHg
